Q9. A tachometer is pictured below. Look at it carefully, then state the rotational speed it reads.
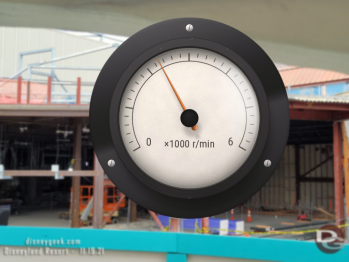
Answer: 2300 rpm
